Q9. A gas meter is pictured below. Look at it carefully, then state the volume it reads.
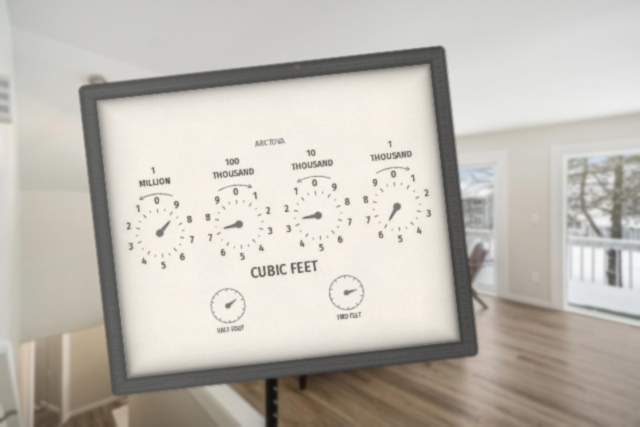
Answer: 872600 ft³
